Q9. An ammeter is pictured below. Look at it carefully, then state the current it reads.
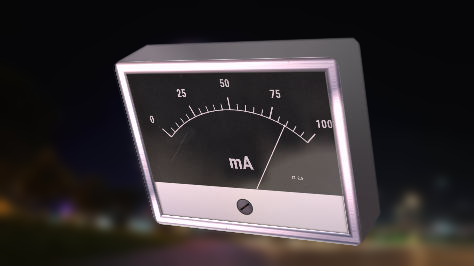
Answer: 85 mA
